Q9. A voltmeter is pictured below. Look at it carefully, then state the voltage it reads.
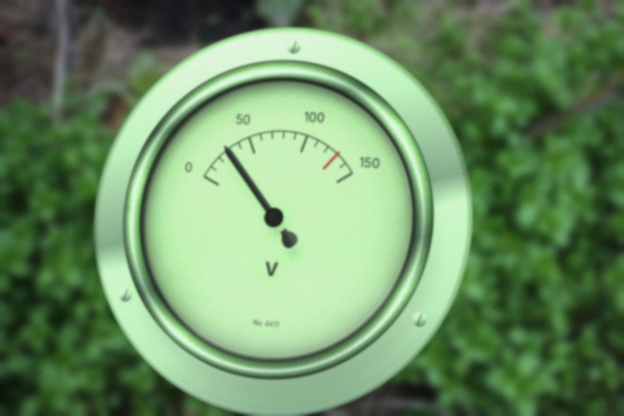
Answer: 30 V
